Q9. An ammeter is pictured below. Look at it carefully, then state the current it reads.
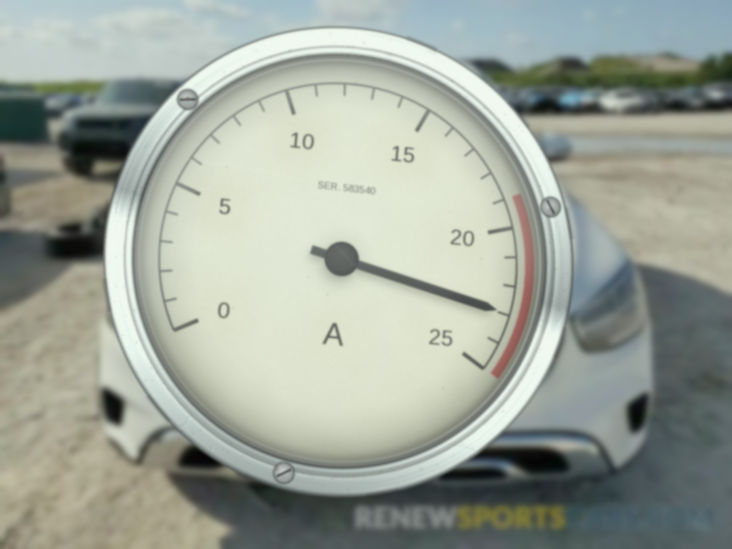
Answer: 23 A
